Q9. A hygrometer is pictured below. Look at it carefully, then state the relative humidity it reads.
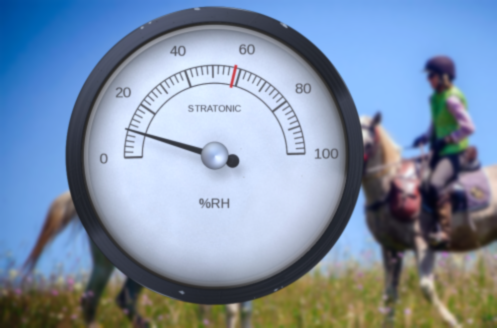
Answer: 10 %
